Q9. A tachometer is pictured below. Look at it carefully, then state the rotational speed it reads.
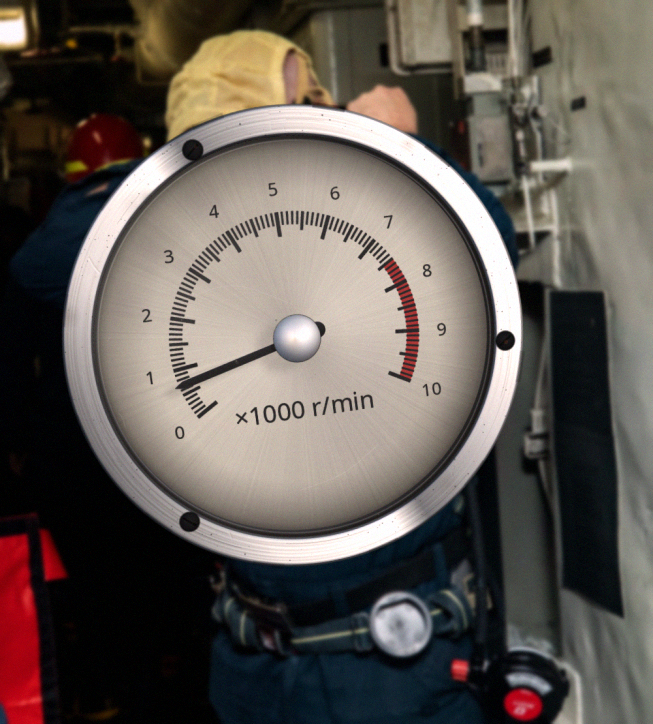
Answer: 700 rpm
